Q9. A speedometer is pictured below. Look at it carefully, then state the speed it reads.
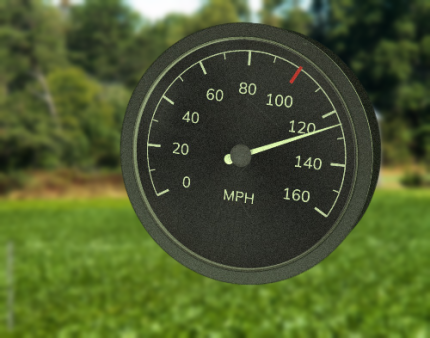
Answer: 125 mph
